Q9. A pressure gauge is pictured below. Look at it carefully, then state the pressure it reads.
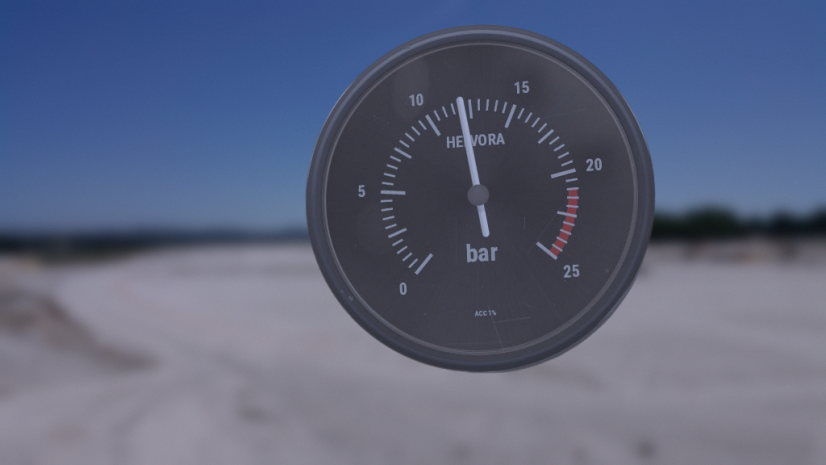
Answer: 12 bar
